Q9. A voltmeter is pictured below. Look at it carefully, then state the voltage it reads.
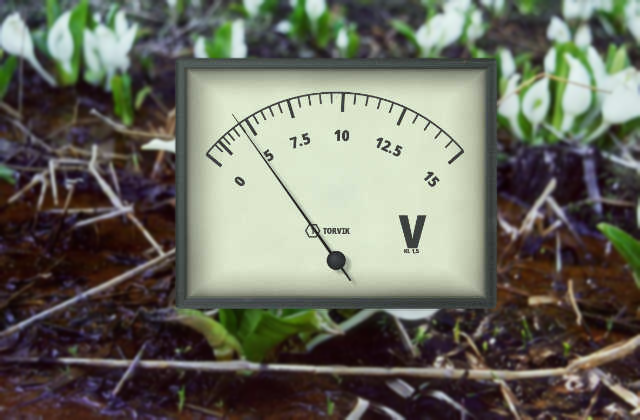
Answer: 4.5 V
